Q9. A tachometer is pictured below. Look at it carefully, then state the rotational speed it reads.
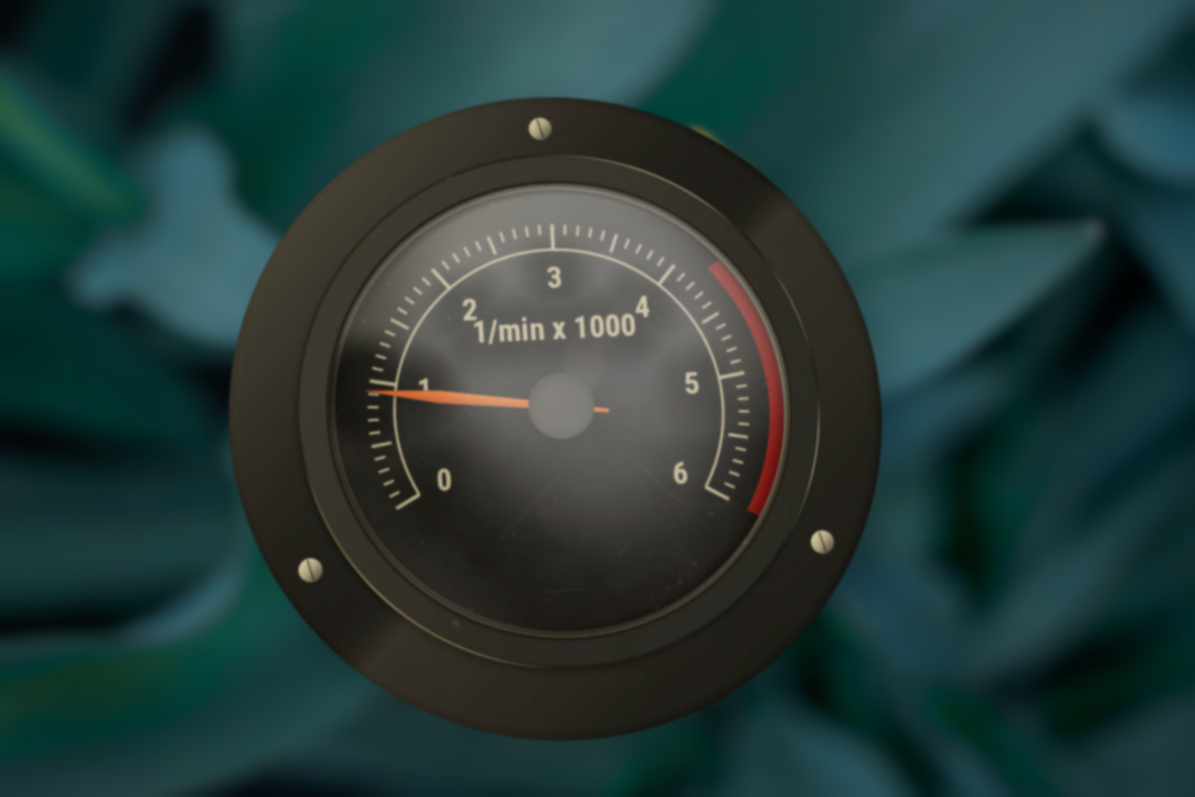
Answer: 900 rpm
